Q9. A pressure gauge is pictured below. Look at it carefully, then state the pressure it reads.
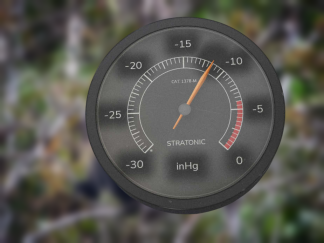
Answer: -11.5 inHg
